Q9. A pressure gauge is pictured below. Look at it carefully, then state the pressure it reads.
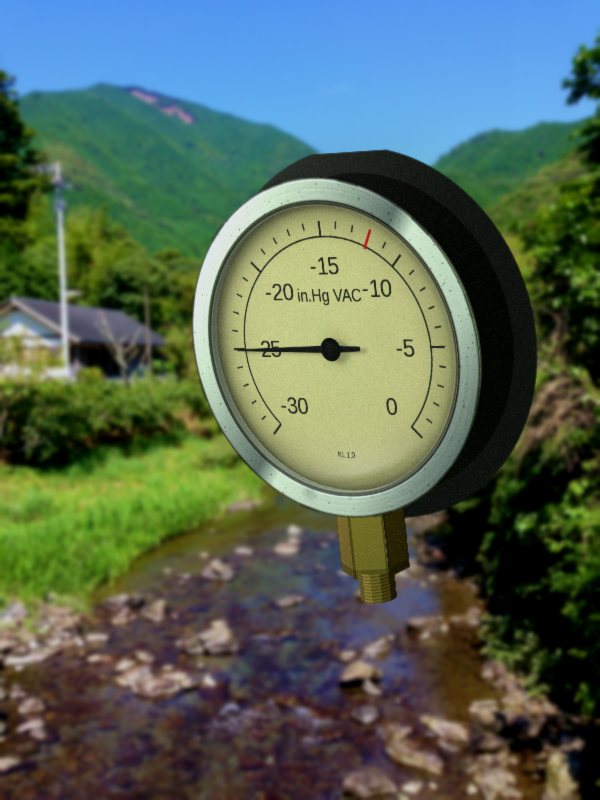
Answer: -25 inHg
